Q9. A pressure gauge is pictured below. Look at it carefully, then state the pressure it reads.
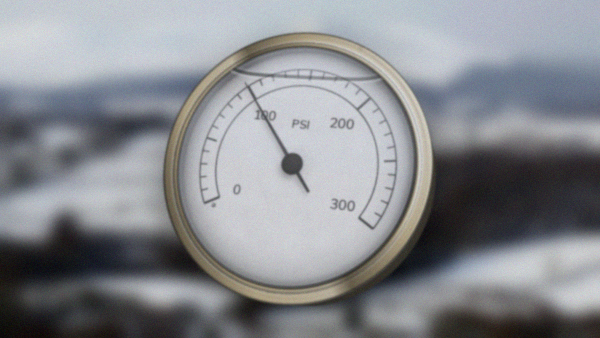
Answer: 100 psi
